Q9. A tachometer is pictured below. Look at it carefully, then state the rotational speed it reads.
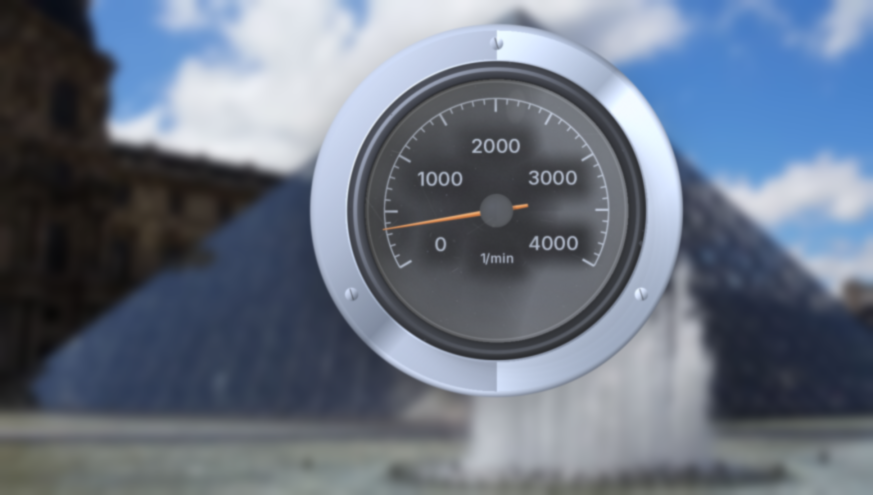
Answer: 350 rpm
